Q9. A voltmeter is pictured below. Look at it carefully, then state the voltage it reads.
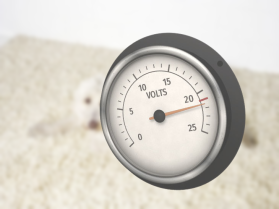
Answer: 21.5 V
